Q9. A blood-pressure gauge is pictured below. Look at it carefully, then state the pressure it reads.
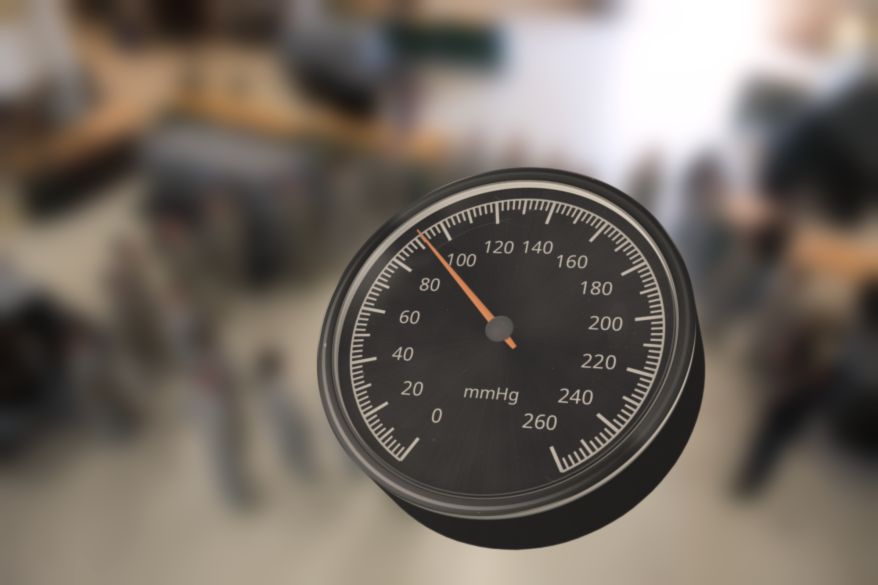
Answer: 92 mmHg
